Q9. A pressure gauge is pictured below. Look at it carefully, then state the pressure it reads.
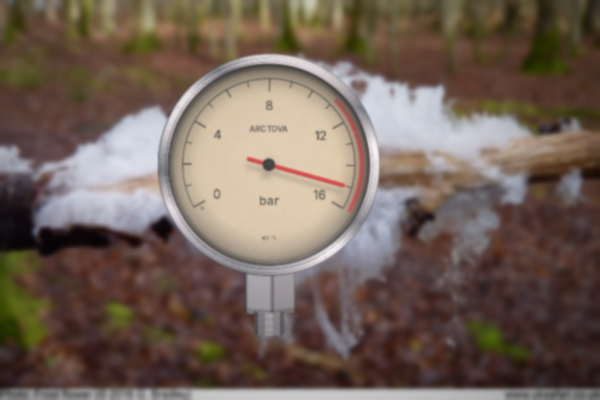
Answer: 15 bar
